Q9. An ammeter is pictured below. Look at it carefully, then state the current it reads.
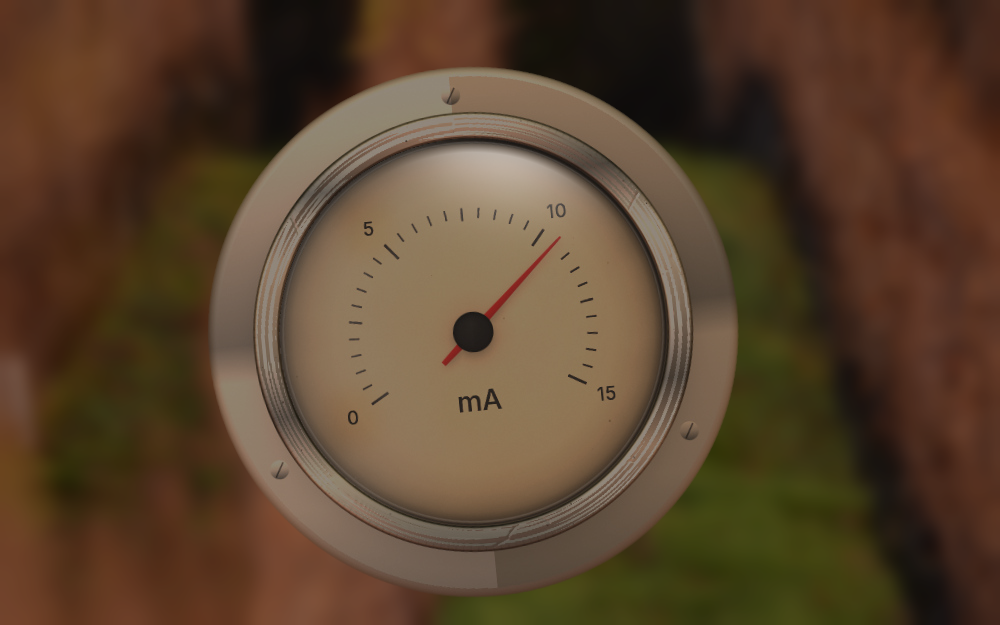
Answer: 10.5 mA
